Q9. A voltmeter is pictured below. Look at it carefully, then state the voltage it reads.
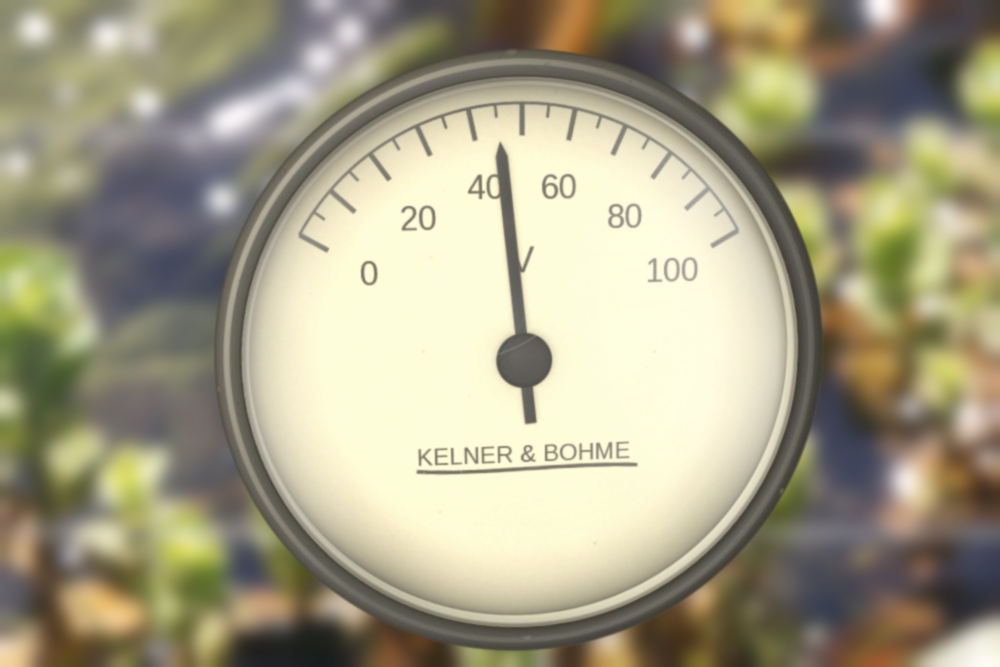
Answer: 45 V
